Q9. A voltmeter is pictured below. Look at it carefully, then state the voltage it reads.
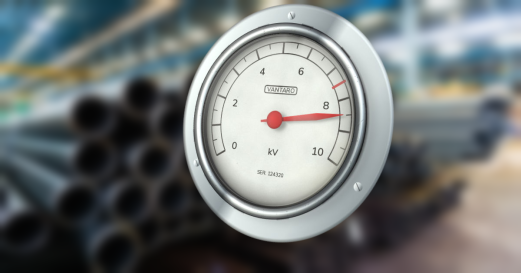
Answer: 8.5 kV
